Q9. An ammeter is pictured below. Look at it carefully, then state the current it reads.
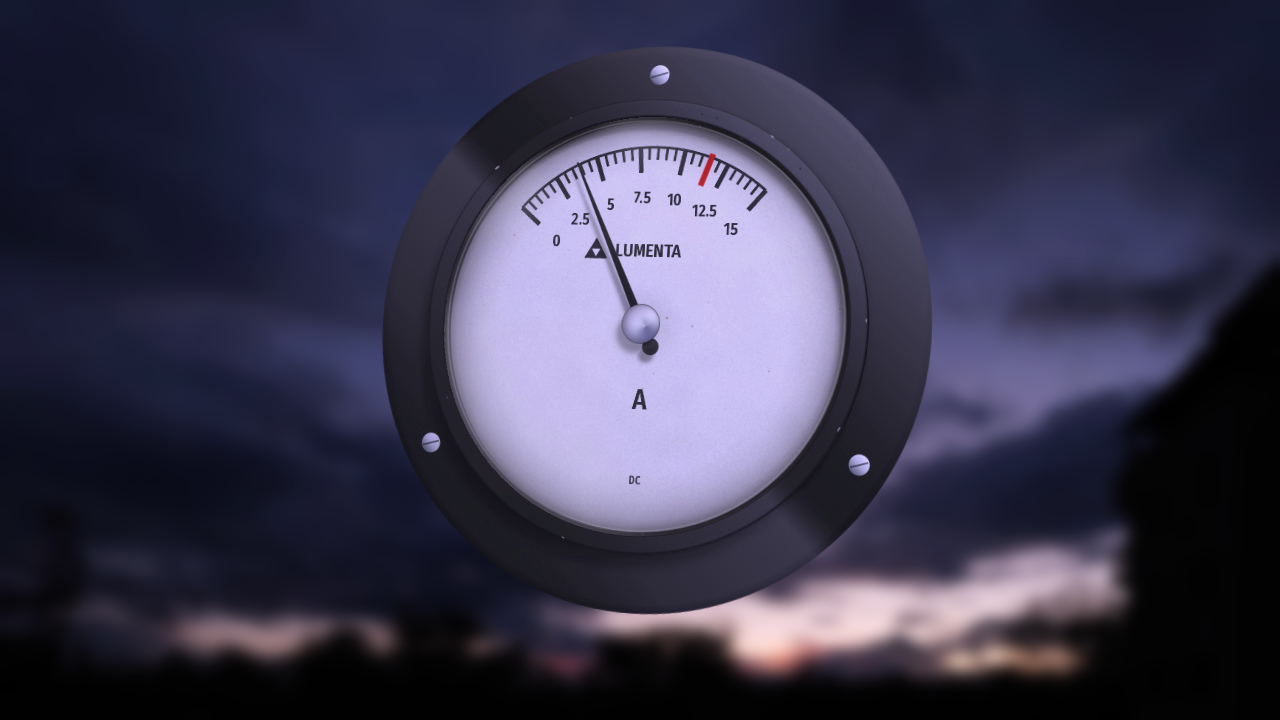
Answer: 4 A
